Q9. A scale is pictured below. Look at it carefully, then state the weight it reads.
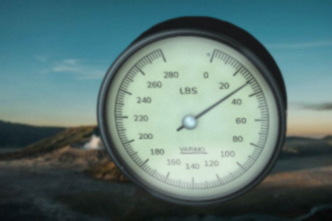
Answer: 30 lb
